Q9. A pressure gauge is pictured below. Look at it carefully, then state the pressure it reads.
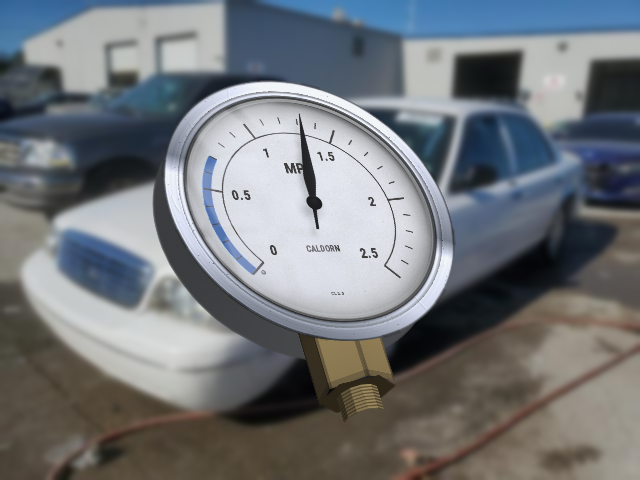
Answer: 1.3 MPa
